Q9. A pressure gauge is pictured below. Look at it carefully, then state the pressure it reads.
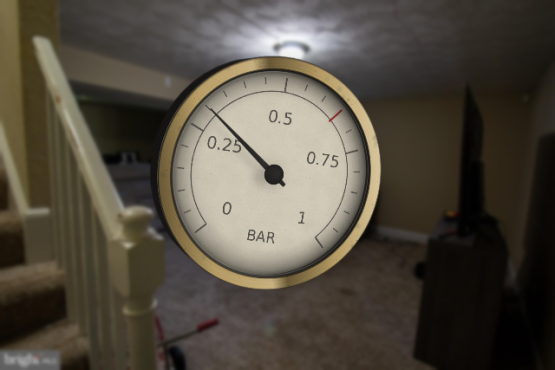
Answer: 0.3 bar
